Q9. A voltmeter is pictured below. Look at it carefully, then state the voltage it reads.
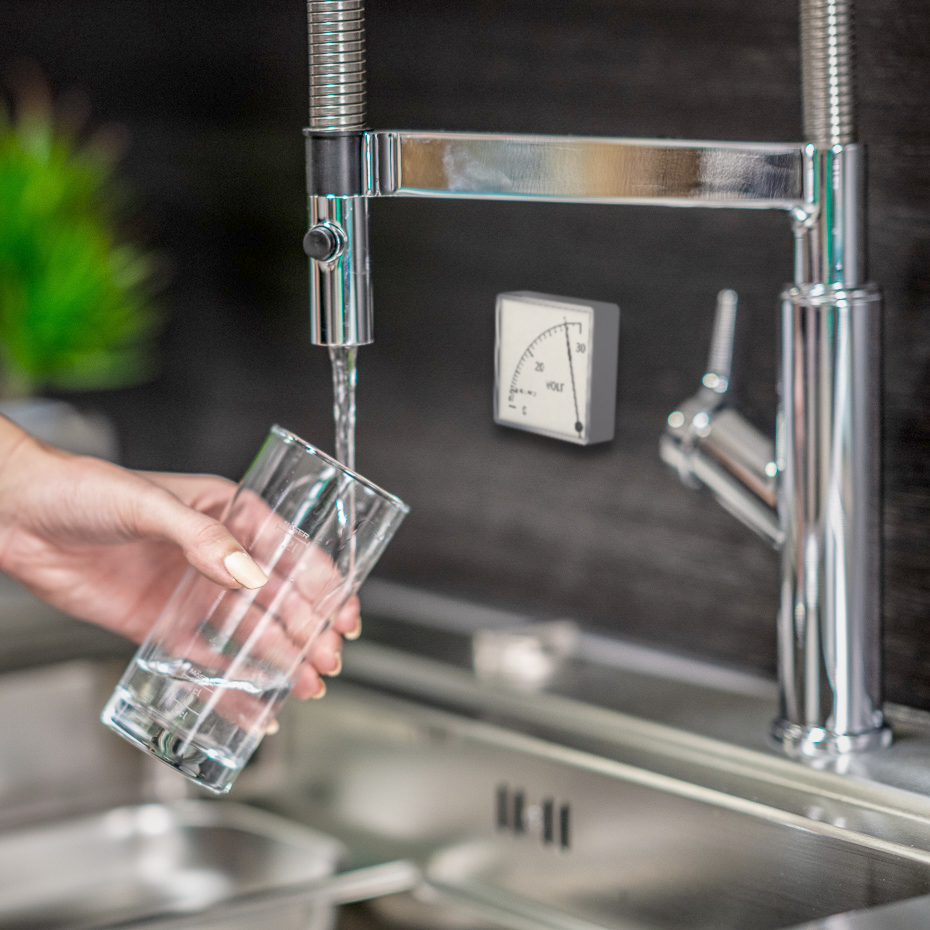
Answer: 28 V
